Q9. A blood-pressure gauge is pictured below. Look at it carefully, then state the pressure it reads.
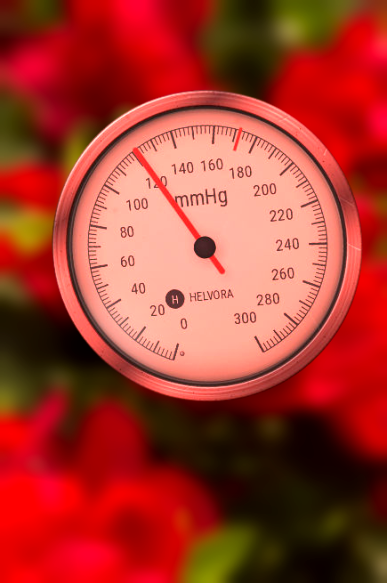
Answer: 122 mmHg
